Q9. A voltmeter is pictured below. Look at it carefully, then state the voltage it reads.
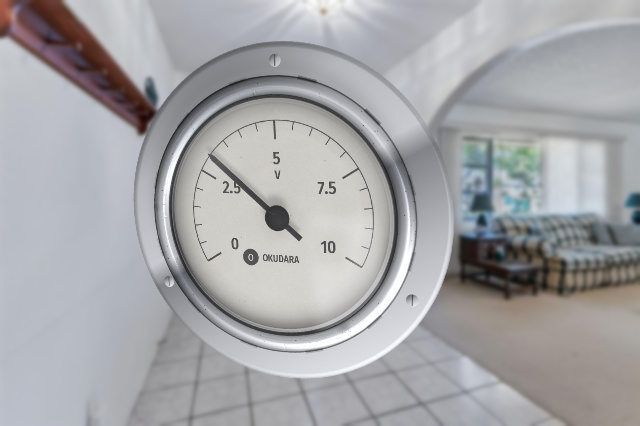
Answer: 3 V
